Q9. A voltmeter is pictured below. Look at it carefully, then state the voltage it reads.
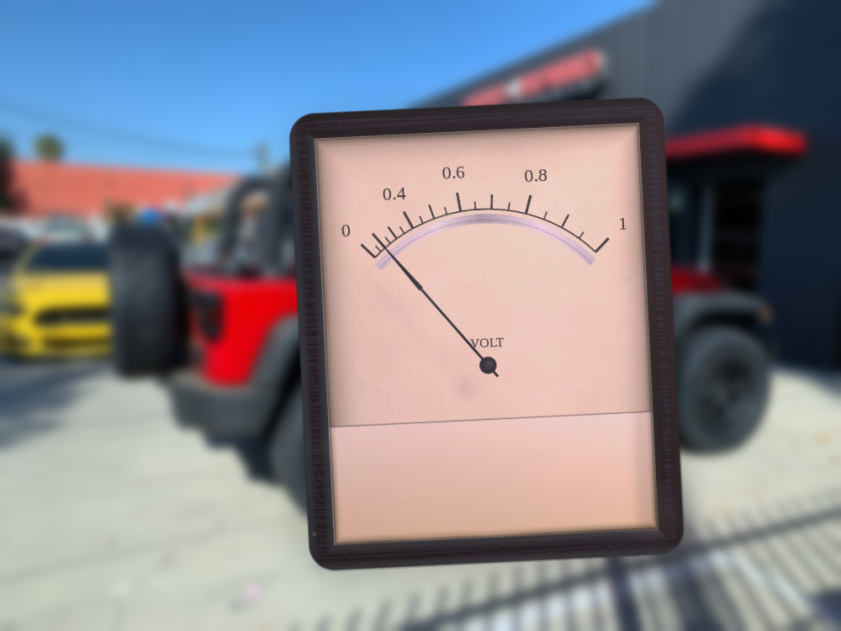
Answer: 0.2 V
